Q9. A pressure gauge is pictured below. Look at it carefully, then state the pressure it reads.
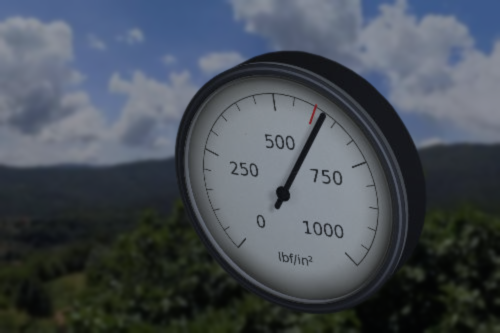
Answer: 625 psi
